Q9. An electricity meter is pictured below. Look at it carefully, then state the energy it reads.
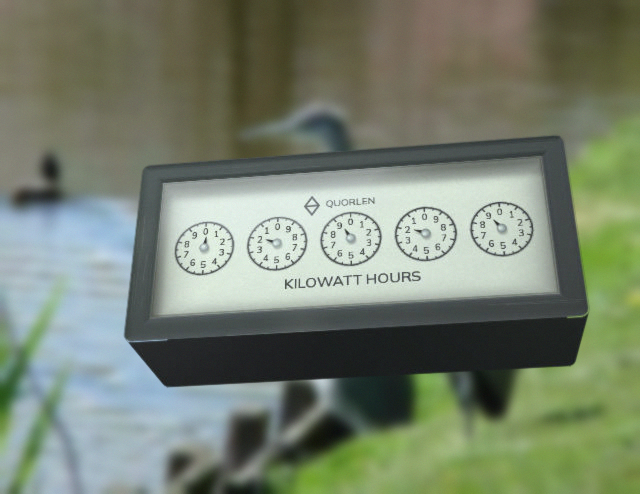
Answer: 1919 kWh
